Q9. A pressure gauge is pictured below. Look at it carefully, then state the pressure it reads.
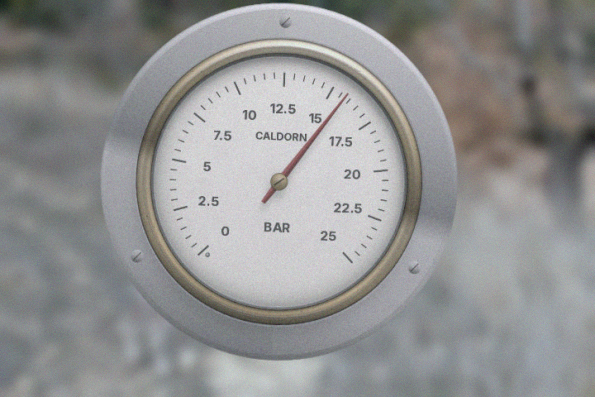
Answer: 15.75 bar
